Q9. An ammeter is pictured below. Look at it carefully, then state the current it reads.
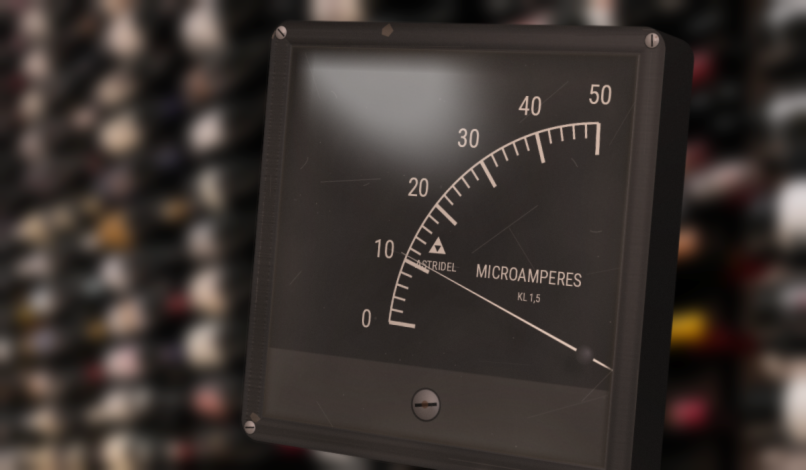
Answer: 11 µA
